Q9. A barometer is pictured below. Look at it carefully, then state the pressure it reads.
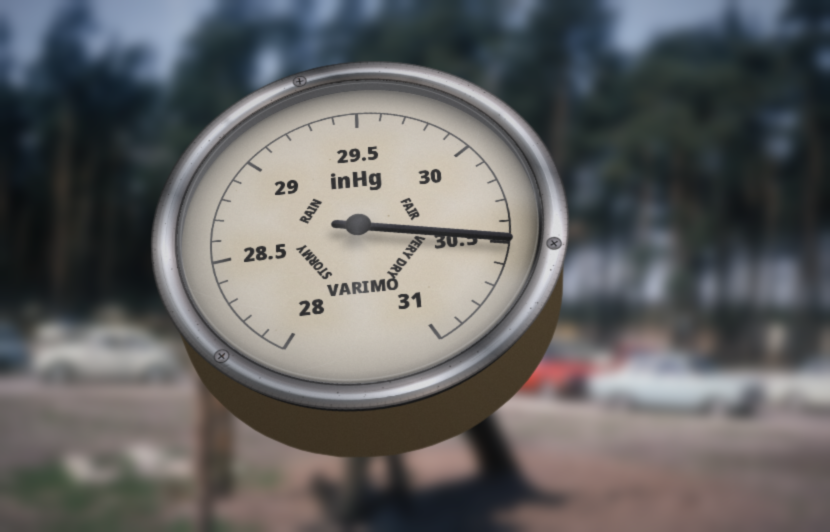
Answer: 30.5 inHg
